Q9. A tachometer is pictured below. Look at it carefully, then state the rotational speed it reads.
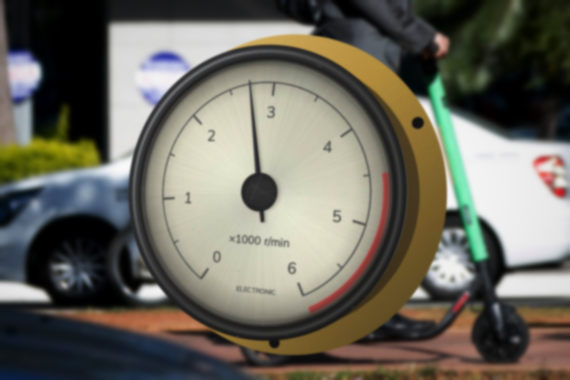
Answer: 2750 rpm
